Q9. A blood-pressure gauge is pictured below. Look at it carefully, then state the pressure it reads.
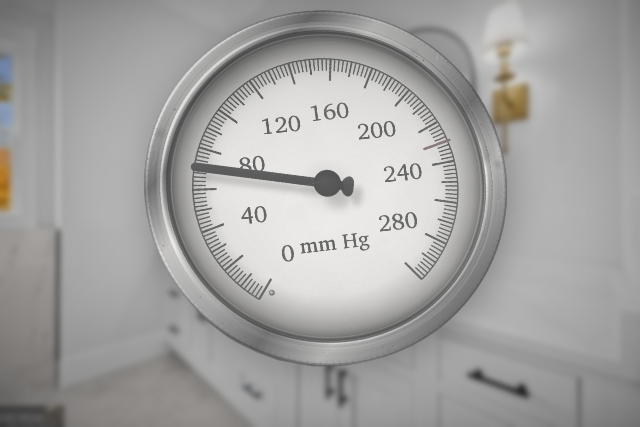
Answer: 70 mmHg
